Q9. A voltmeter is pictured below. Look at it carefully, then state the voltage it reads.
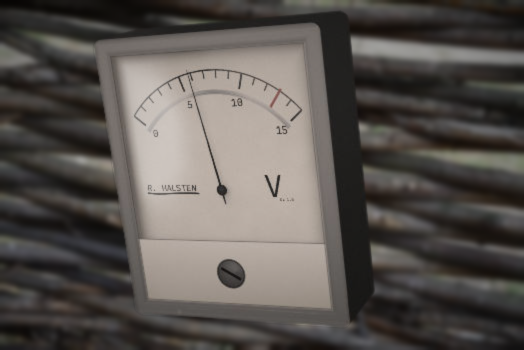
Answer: 6 V
